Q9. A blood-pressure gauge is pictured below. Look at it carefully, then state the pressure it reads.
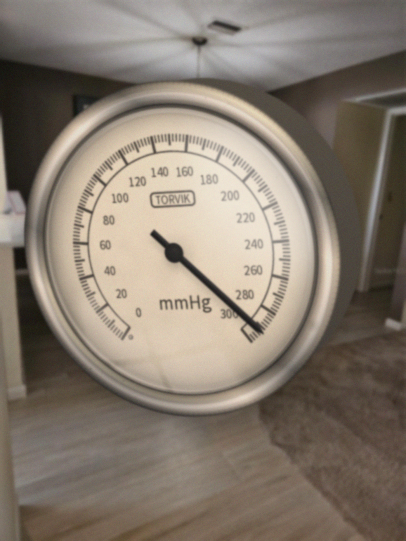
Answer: 290 mmHg
